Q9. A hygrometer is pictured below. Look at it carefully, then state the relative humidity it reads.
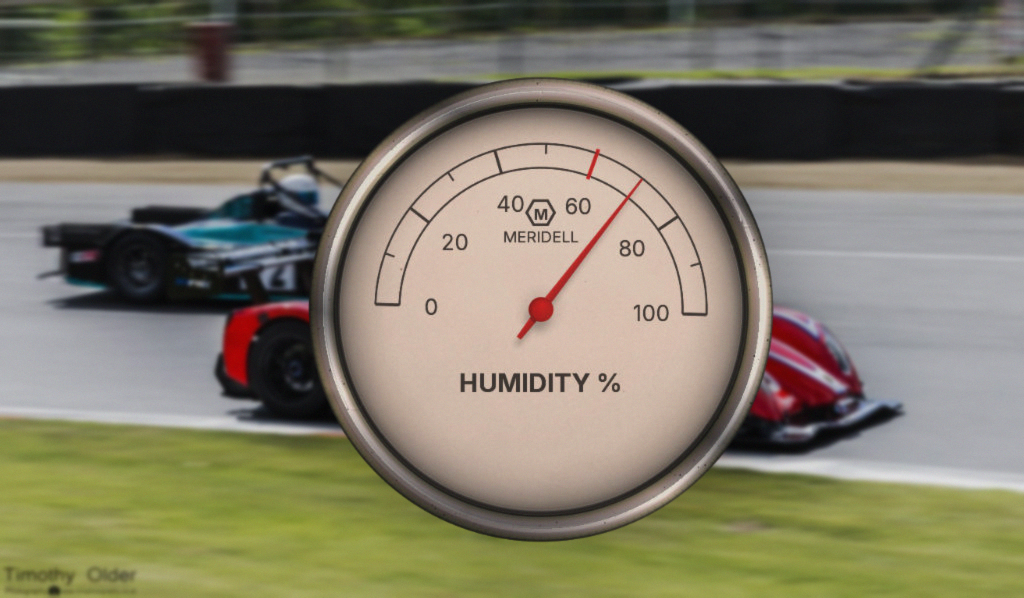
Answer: 70 %
